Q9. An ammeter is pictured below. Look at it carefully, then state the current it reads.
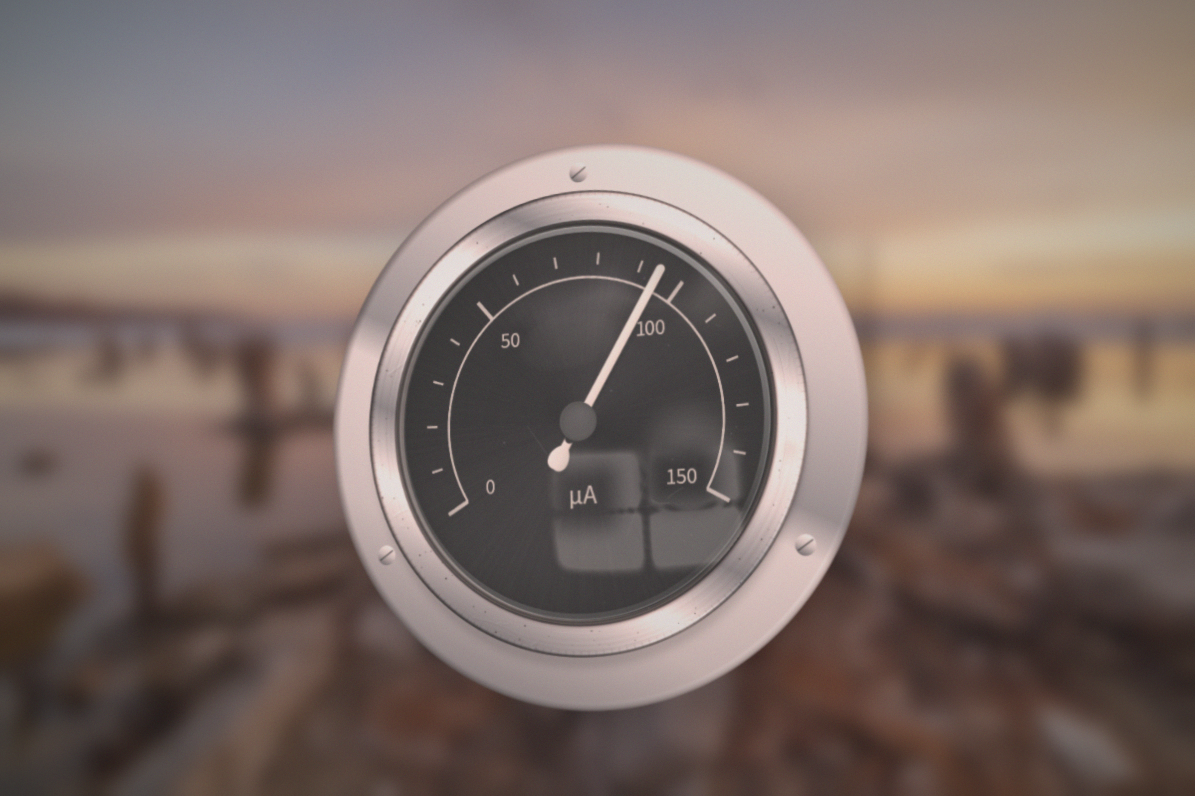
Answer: 95 µA
